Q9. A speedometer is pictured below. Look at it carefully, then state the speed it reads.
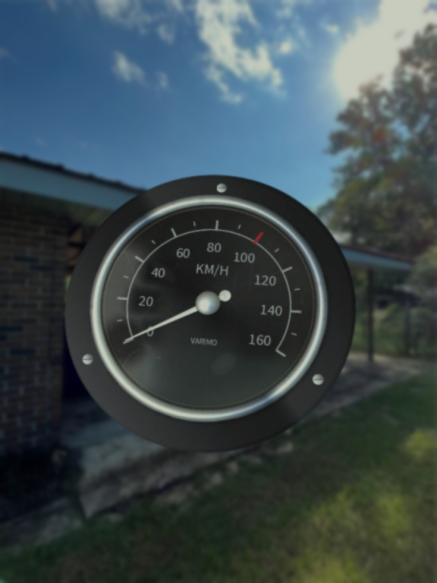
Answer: 0 km/h
